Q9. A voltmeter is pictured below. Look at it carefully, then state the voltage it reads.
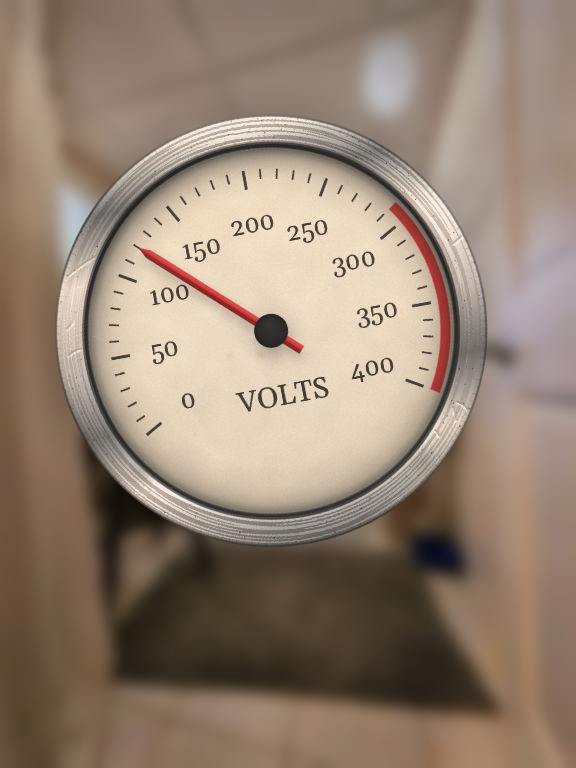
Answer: 120 V
